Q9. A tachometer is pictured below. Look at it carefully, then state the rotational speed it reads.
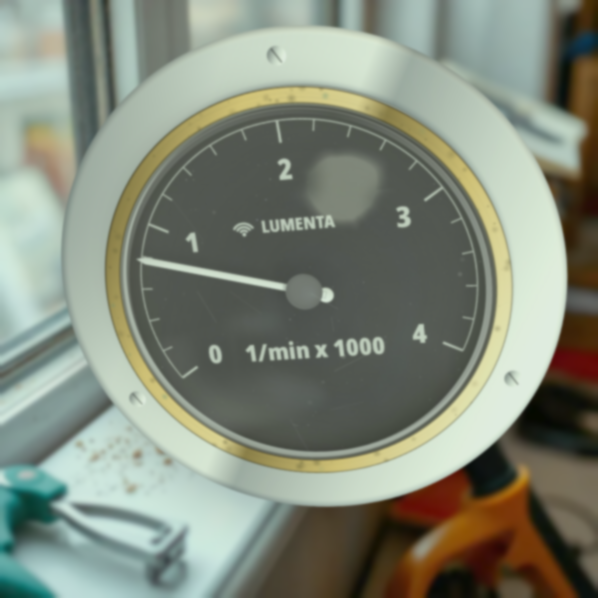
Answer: 800 rpm
